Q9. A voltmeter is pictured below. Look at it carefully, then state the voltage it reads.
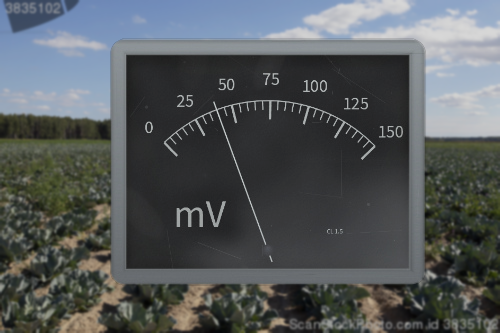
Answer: 40 mV
